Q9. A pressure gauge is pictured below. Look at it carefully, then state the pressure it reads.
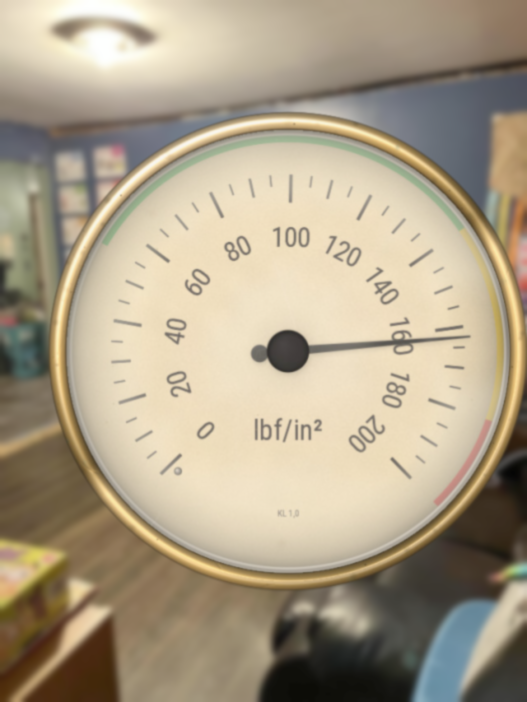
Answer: 162.5 psi
